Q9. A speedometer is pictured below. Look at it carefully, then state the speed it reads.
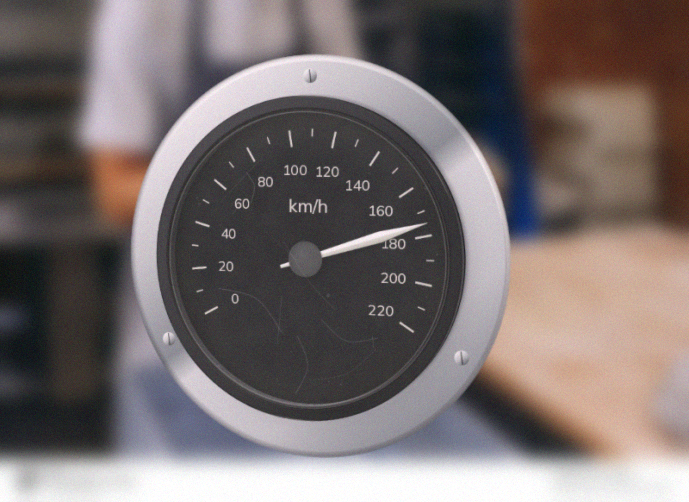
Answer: 175 km/h
